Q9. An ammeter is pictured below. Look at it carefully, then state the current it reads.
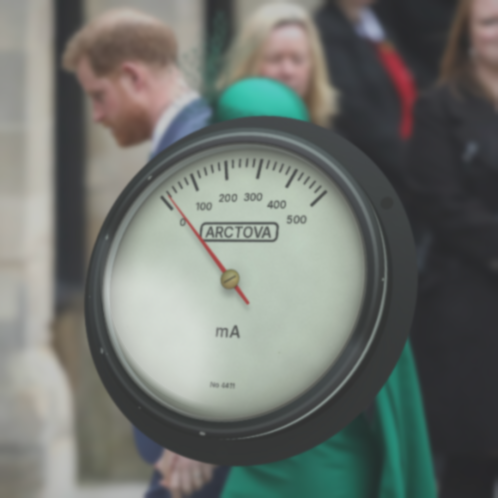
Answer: 20 mA
